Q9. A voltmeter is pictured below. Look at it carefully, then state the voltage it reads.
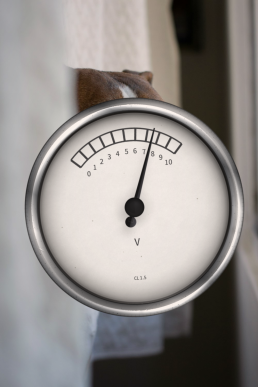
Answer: 7.5 V
